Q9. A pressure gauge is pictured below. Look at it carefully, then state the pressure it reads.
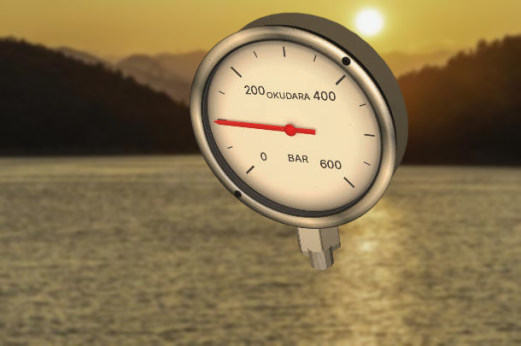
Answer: 100 bar
